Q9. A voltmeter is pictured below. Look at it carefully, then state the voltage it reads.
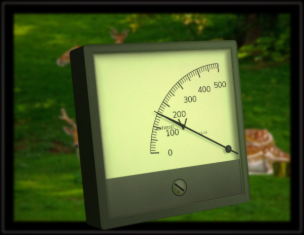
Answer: 150 V
